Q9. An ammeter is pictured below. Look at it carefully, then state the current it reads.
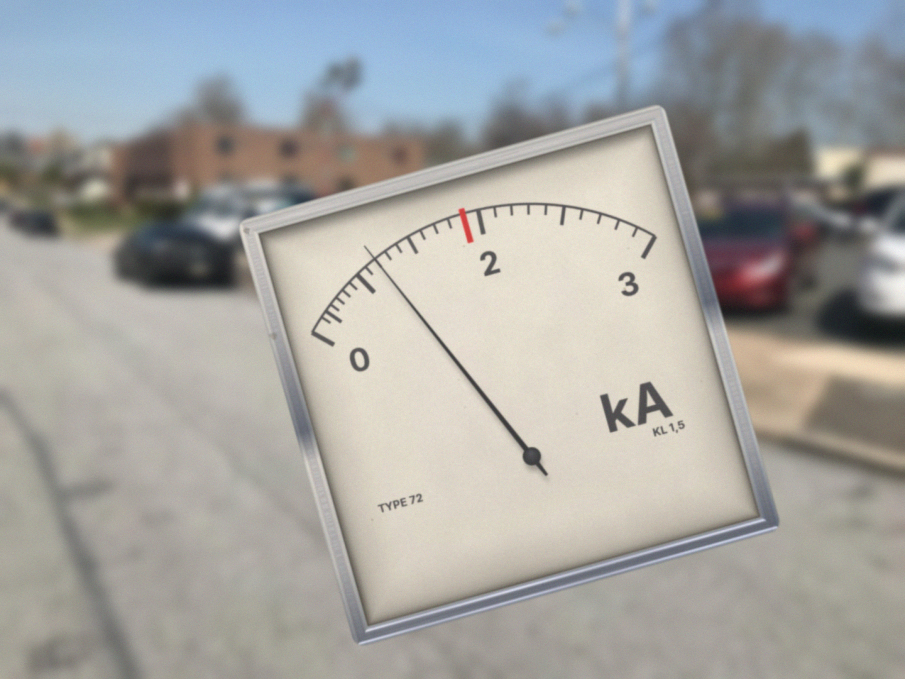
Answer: 1.2 kA
